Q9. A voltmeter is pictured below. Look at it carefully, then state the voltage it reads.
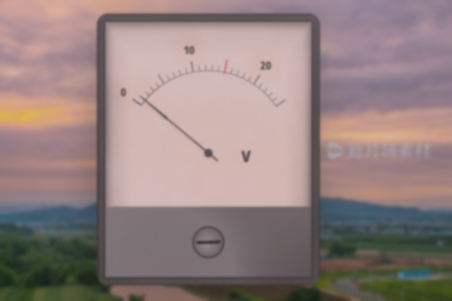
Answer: 1 V
